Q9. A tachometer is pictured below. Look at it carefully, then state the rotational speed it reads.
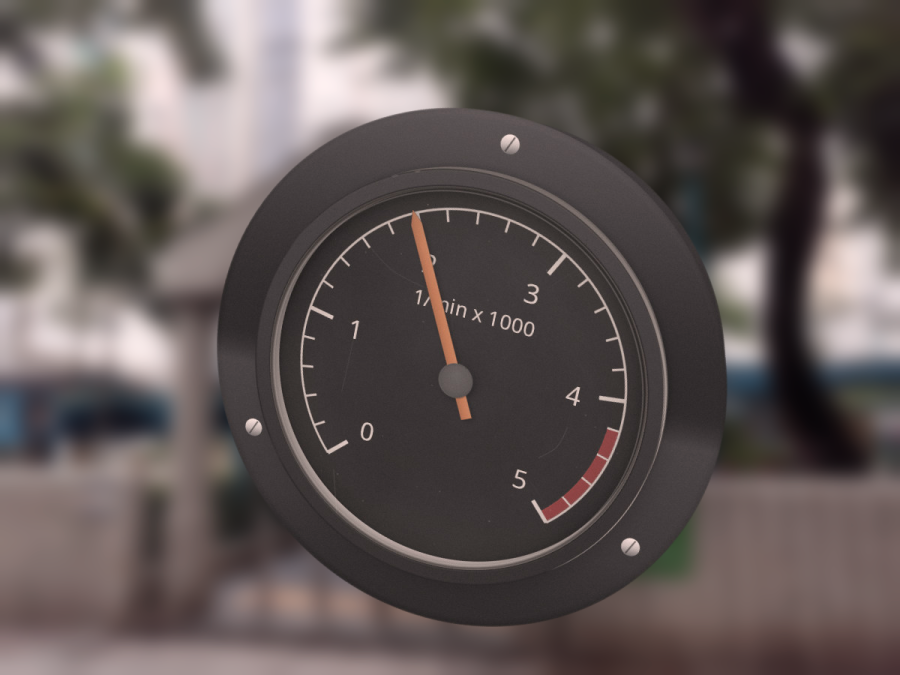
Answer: 2000 rpm
